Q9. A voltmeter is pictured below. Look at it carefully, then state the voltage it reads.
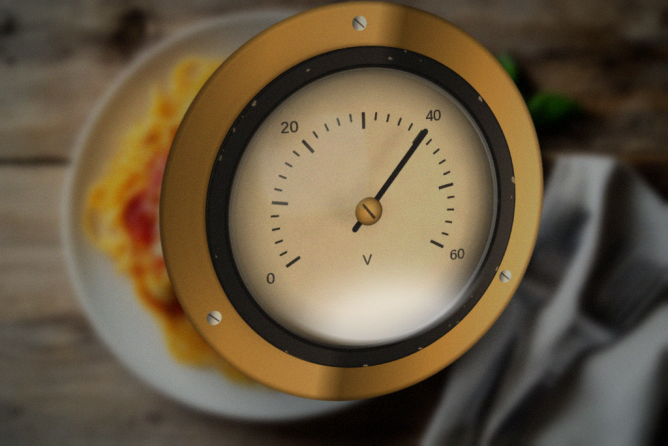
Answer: 40 V
